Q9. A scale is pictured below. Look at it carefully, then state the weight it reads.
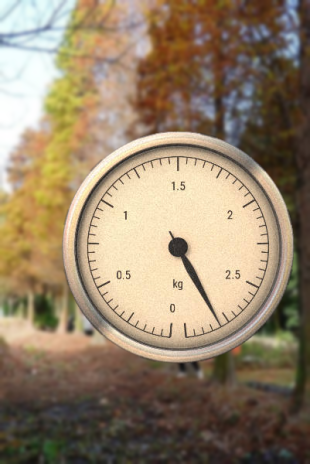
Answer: 2.8 kg
